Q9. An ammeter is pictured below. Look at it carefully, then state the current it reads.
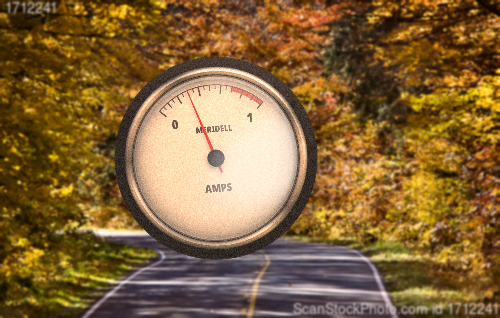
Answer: 0.3 A
